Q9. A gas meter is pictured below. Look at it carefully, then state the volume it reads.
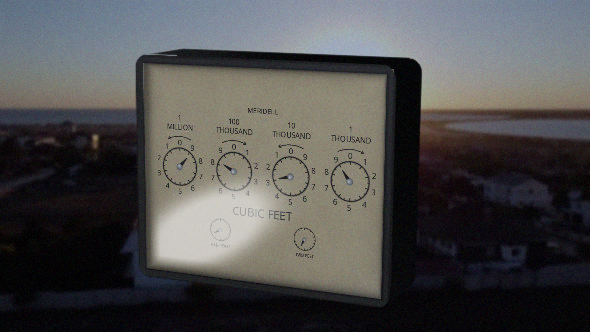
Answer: 882900 ft³
